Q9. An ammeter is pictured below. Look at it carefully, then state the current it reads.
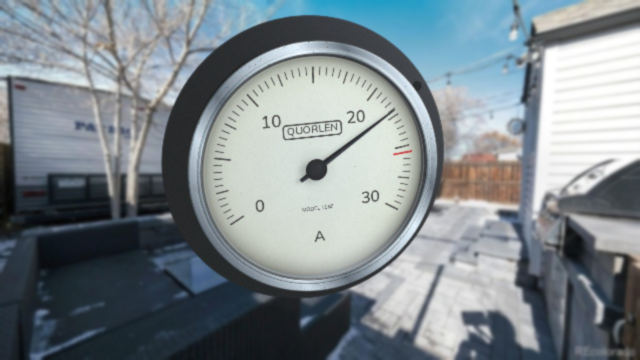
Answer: 22 A
